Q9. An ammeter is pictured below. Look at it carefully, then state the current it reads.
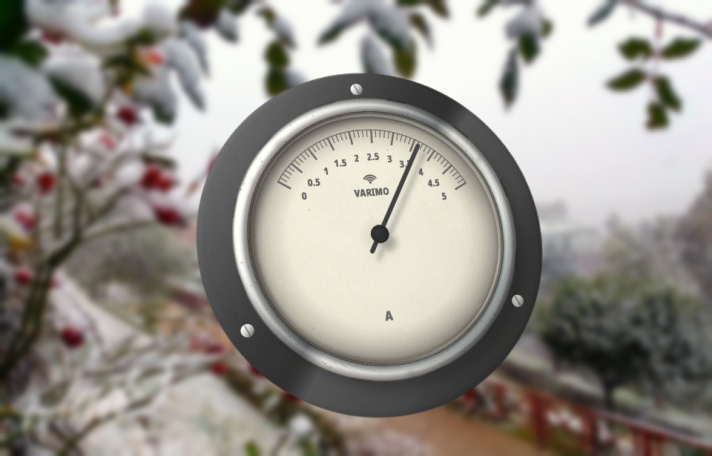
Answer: 3.6 A
